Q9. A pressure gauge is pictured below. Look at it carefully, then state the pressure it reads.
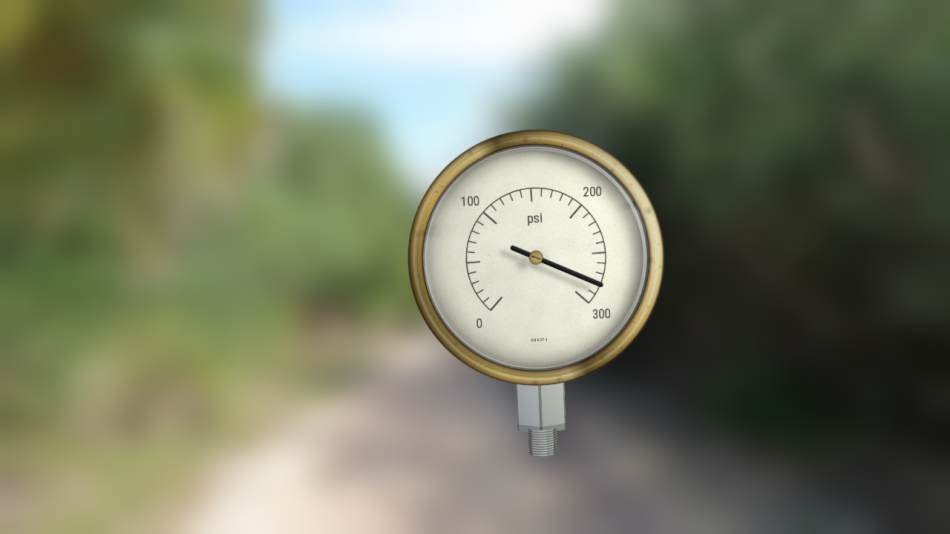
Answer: 280 psi
